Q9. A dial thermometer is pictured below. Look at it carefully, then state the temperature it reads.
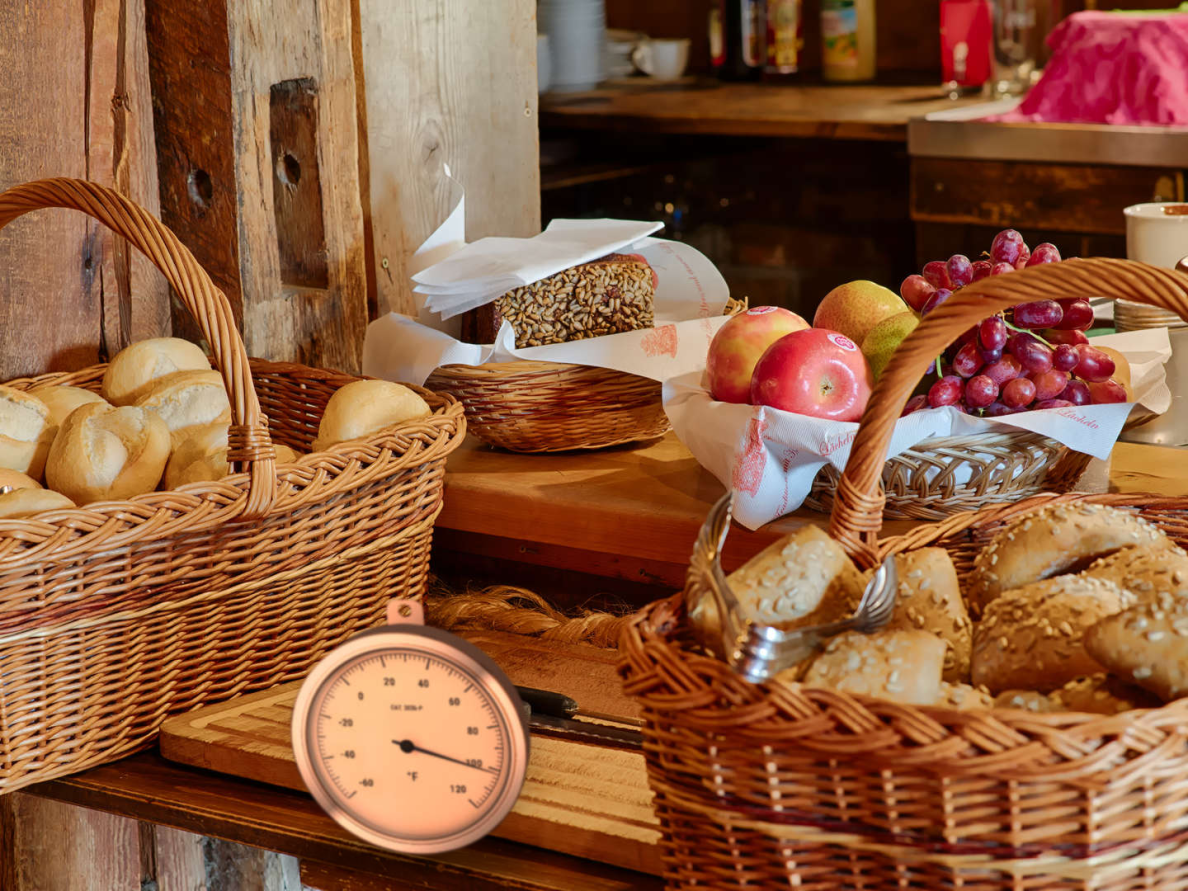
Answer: 100 °F
